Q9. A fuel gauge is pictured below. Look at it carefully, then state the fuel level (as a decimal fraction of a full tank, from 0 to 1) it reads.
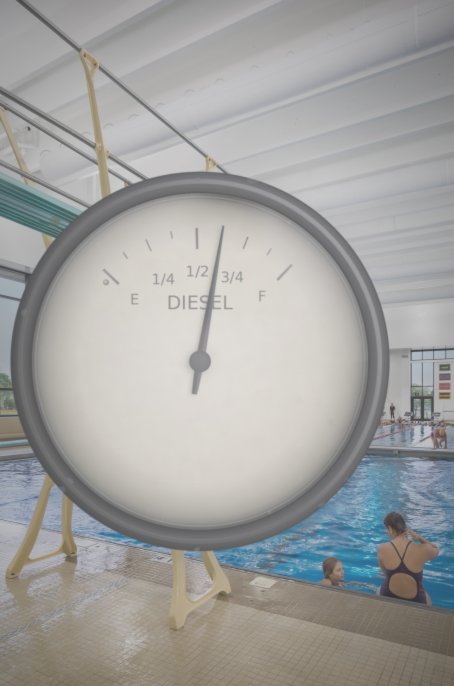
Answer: 0.625
